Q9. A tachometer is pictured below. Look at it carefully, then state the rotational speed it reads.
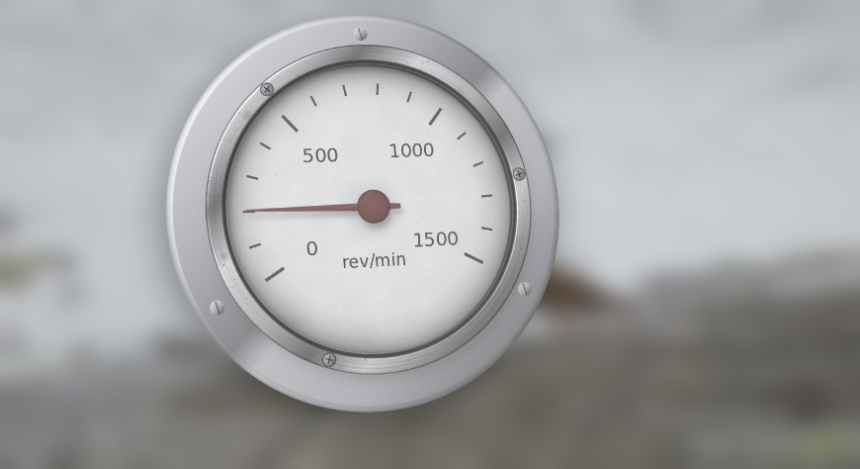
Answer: 200 rpm
